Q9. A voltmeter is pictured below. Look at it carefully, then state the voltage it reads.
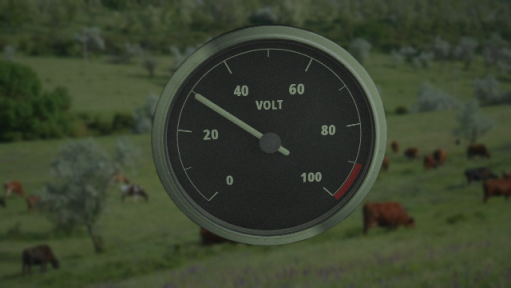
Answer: 30 V
